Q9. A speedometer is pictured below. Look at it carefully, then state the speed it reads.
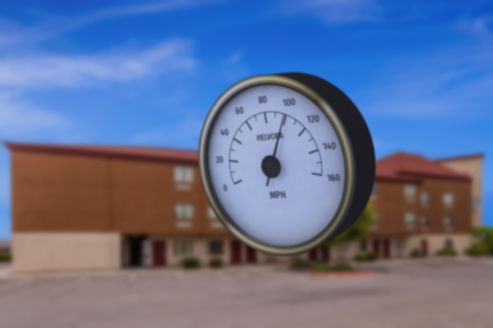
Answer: 100 mph
